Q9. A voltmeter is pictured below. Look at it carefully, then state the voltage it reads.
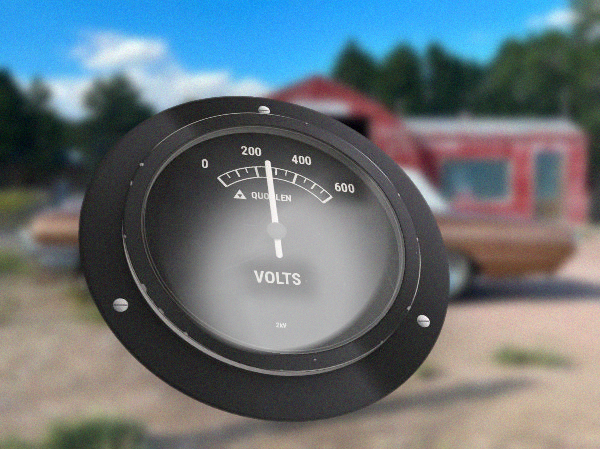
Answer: 250 V
